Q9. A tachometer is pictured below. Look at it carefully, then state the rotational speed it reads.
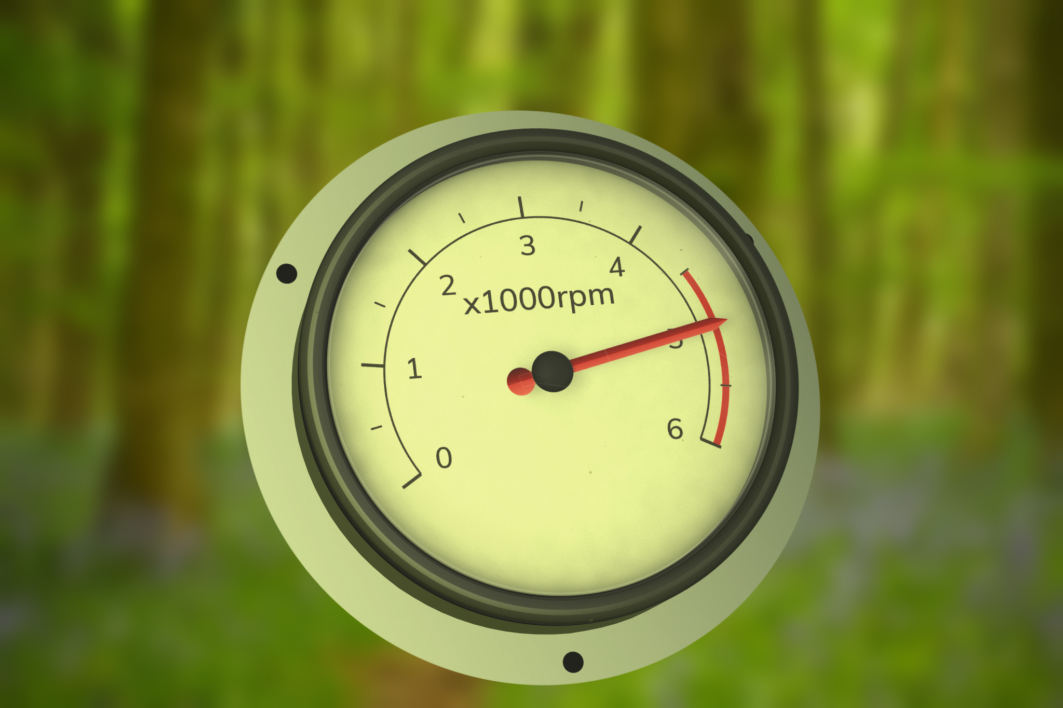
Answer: 5000 rpm
